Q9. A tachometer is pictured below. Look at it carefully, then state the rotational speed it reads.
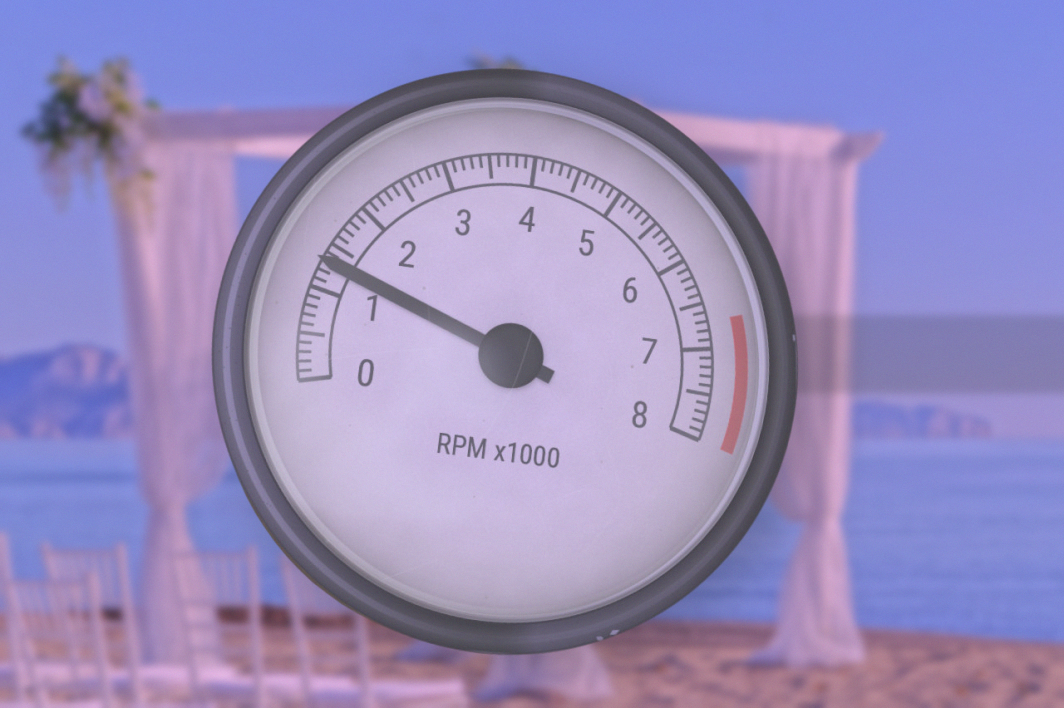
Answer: 1300 rpm
